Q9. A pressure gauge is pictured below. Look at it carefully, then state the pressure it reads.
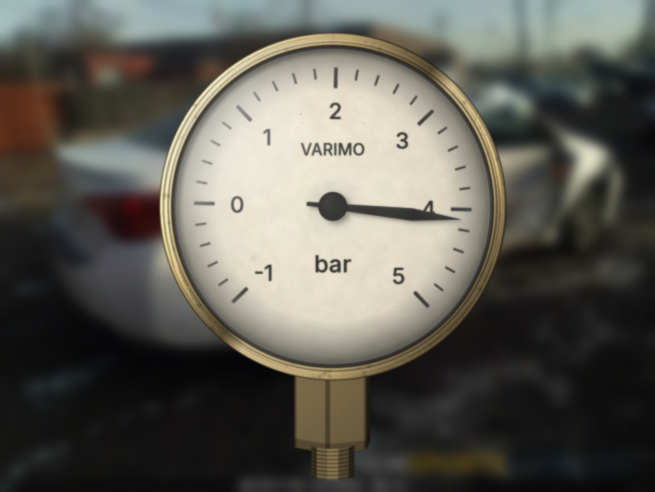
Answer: 4.1 bar
